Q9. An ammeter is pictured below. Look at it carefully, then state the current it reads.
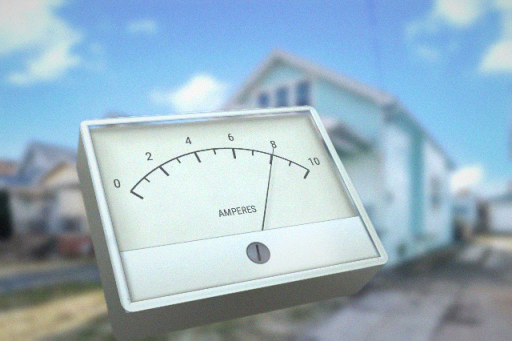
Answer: 8 A
